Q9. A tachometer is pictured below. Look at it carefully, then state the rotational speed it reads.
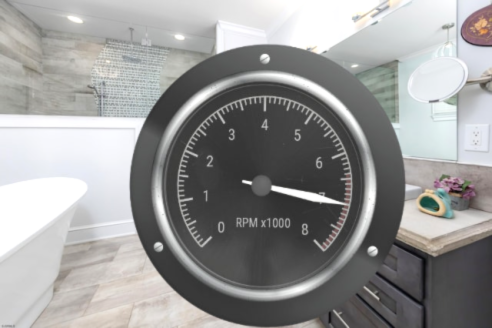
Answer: 7000 rpm
